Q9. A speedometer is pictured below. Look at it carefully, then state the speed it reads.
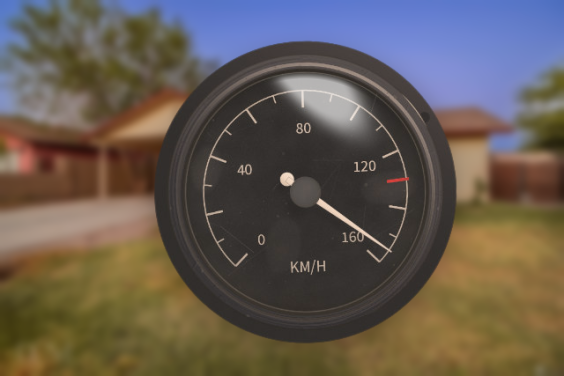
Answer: 155 km/h
